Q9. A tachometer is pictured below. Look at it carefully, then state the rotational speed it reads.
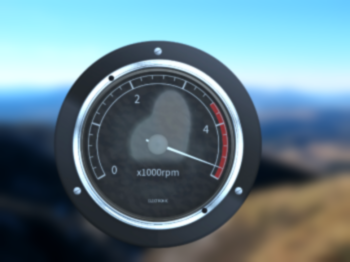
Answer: 4800 rpm
